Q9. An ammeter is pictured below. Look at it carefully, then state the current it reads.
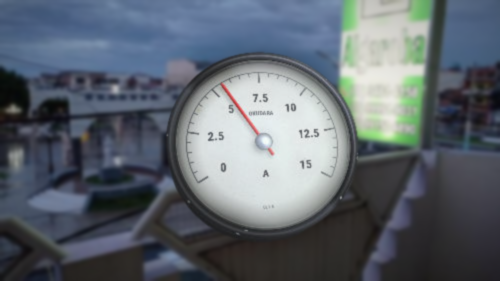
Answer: 5.5 A
